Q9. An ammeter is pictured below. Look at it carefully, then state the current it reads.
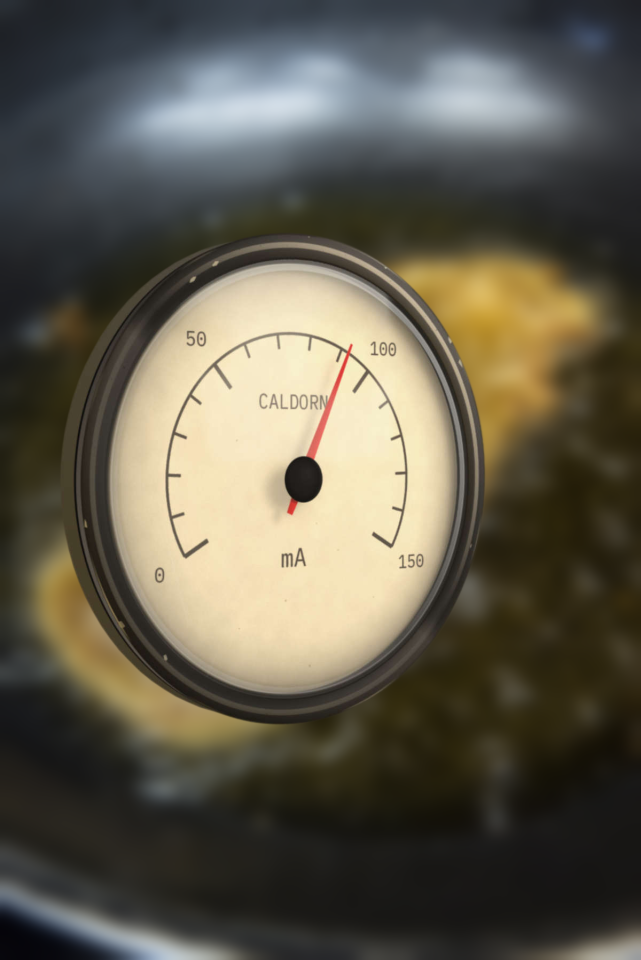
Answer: 90 mA
